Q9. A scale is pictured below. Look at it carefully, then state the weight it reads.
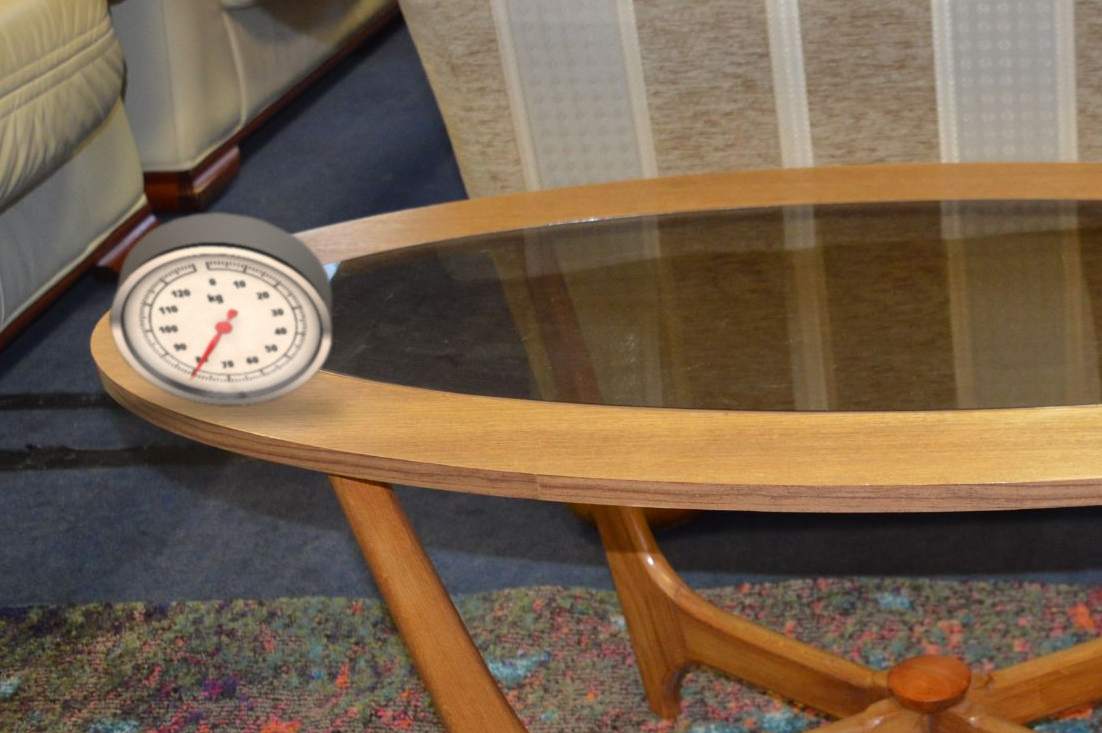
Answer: 80 kg
